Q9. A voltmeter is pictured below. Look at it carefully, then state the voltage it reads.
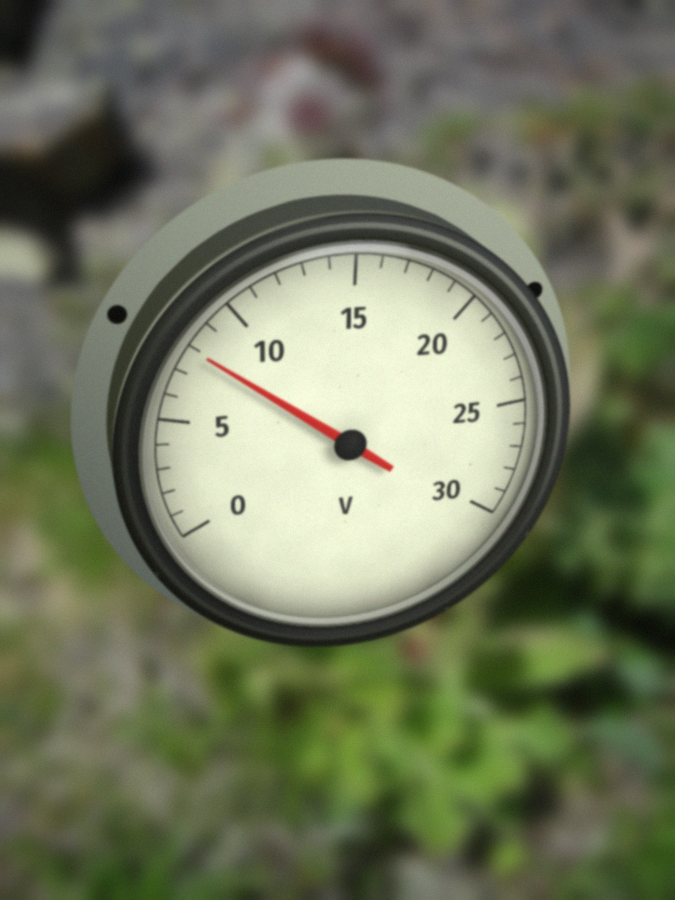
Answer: 8 V
